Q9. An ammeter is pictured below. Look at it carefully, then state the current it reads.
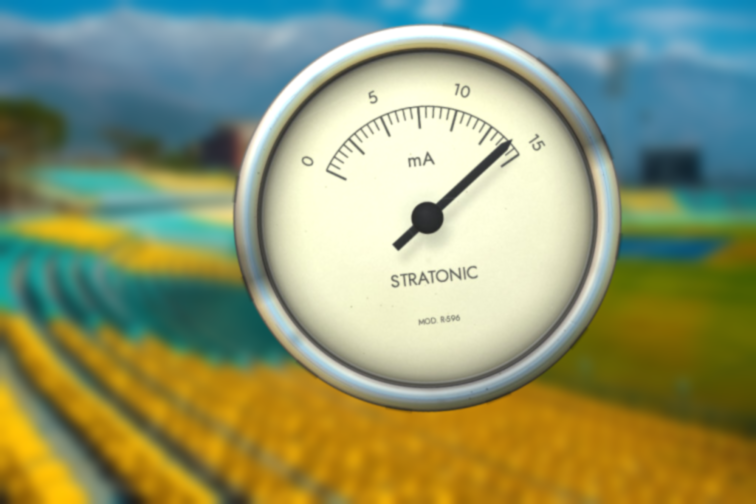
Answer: 14 mA
